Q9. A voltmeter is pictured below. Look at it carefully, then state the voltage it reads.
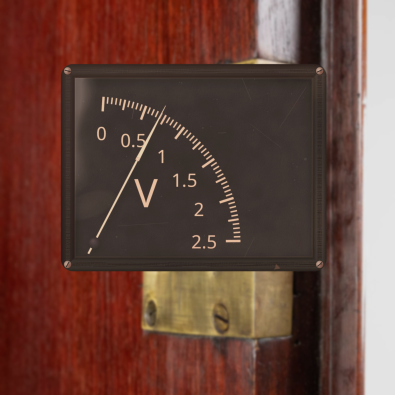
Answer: 0.7 V
